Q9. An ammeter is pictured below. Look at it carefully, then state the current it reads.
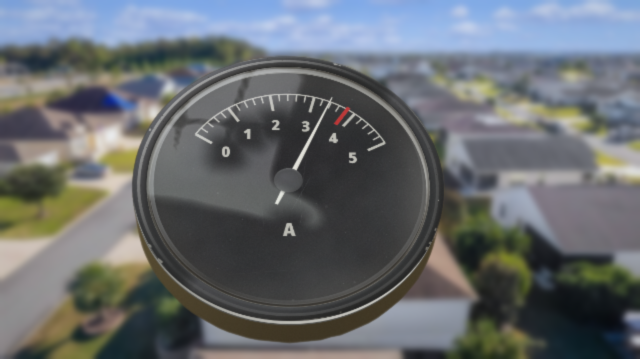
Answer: 3.4 A
